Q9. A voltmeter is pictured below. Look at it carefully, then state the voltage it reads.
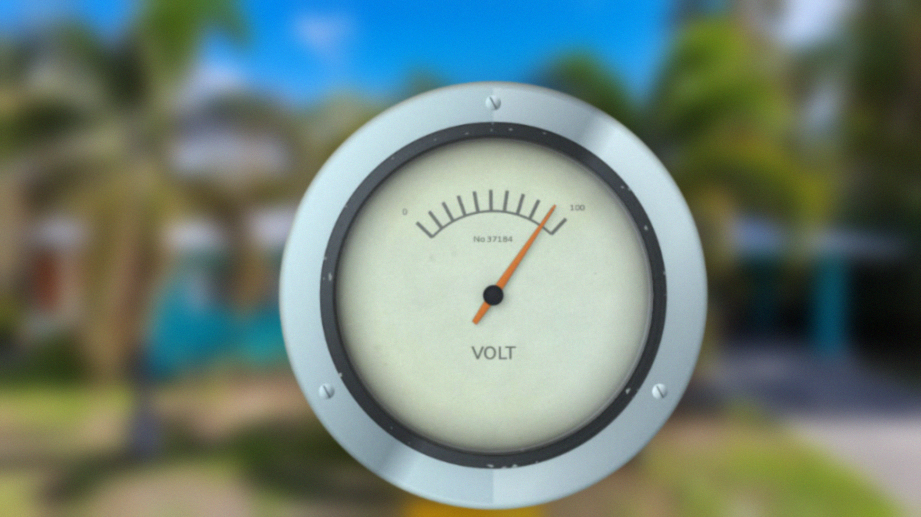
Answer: 90 V
